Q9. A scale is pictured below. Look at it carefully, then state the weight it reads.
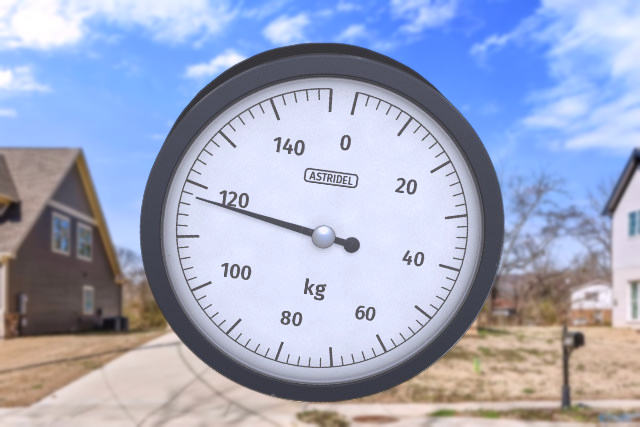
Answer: 118 kg
